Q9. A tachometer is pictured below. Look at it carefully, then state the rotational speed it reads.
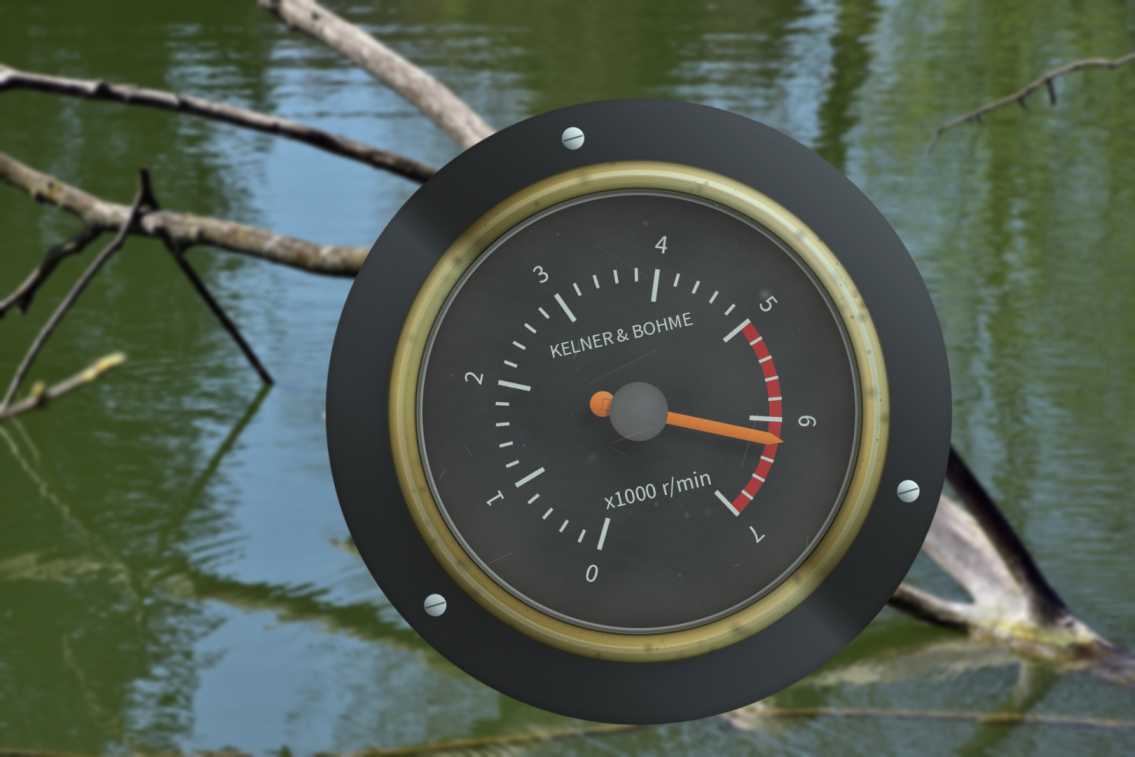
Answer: 6200 rpm
